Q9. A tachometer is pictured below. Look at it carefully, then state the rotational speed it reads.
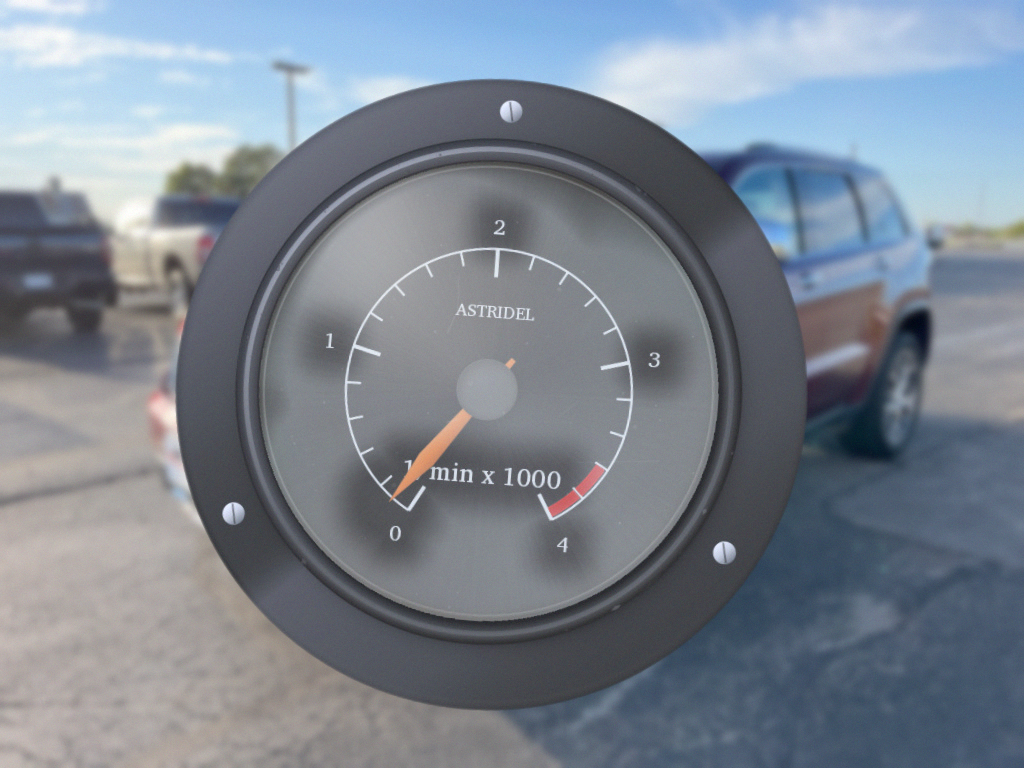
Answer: 100 rpm
